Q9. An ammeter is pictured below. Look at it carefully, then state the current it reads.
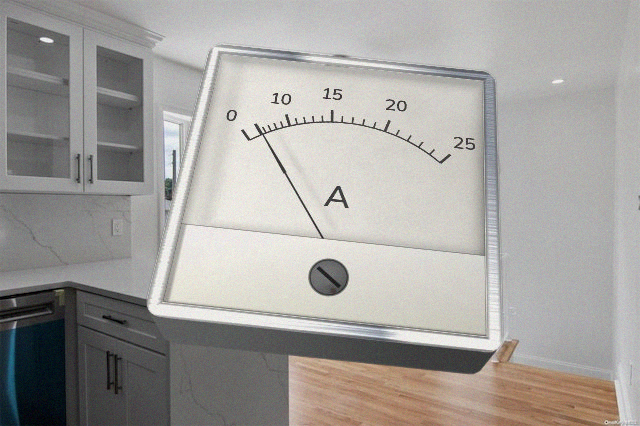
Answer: 5 A
